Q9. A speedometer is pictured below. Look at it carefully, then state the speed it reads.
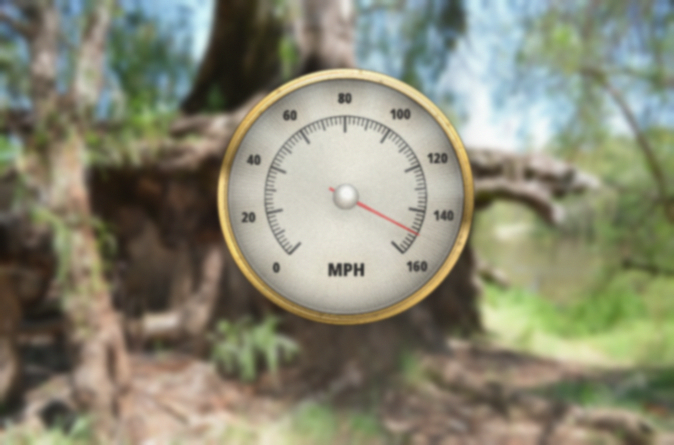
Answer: 150 mph
